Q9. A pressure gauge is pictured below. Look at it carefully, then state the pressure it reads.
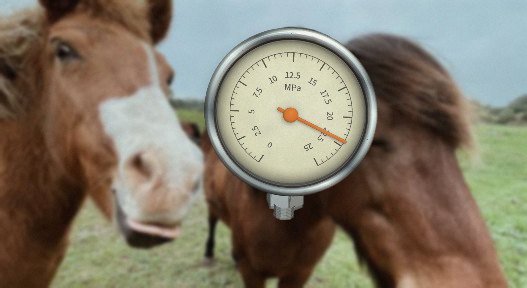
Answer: 22 MPa
